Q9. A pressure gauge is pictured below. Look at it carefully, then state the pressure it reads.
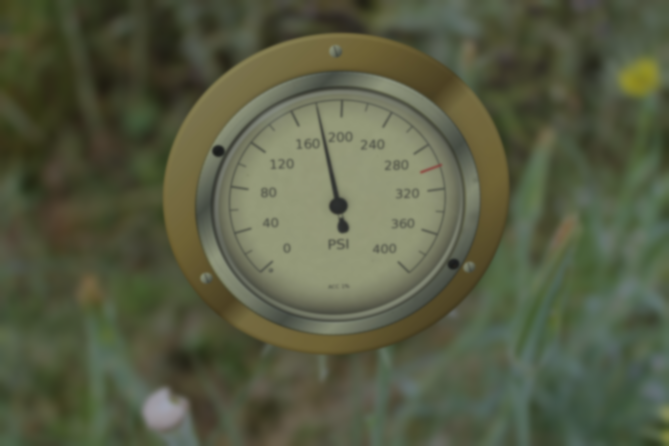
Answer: 180 psi
